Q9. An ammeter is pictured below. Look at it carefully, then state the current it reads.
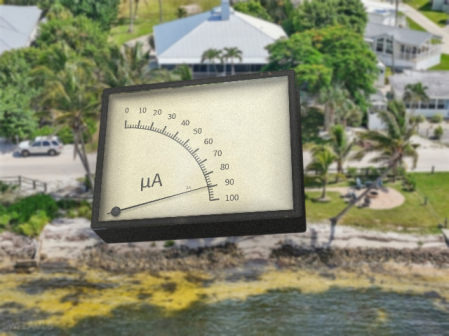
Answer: 90 µA
